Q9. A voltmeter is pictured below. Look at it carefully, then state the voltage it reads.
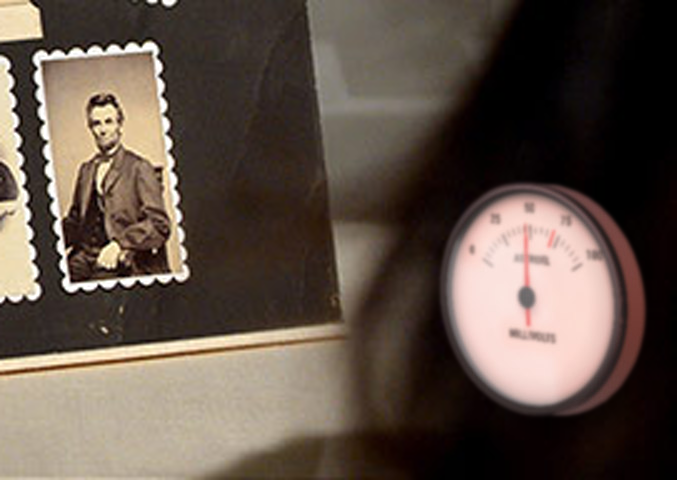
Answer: 50 mV
